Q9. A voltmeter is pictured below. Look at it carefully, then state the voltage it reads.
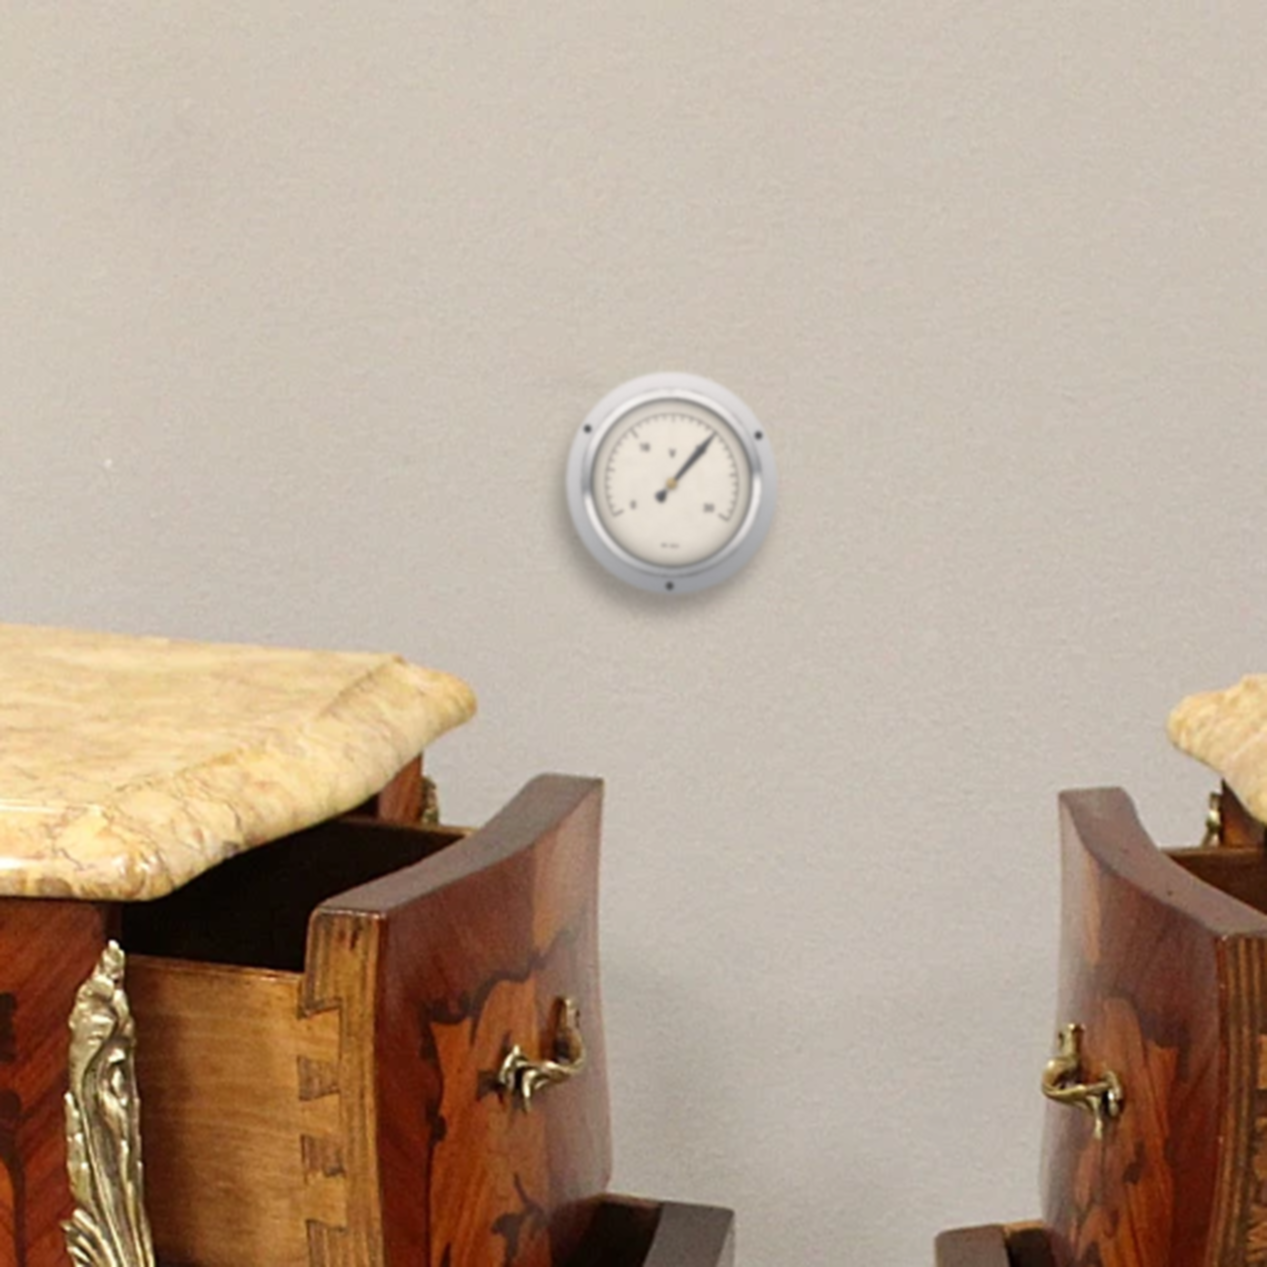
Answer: 20 V
